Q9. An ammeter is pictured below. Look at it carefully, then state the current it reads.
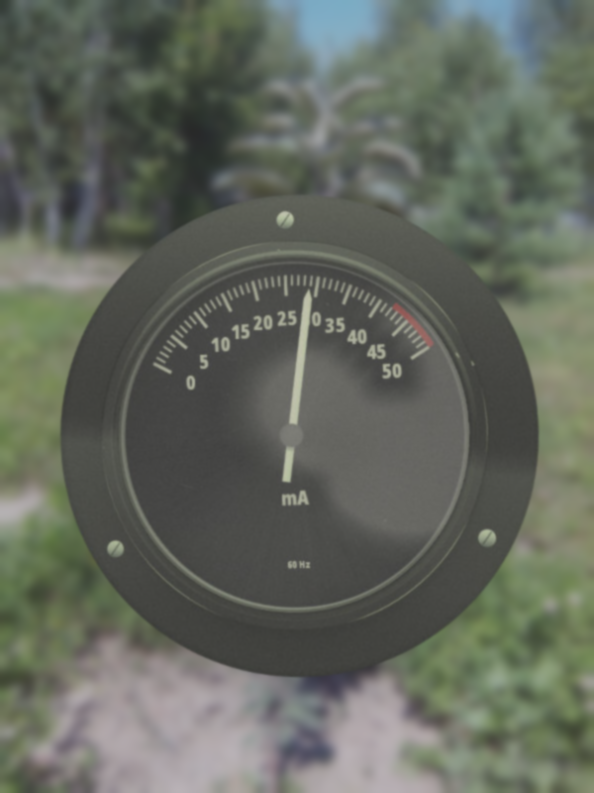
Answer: 29 mA
